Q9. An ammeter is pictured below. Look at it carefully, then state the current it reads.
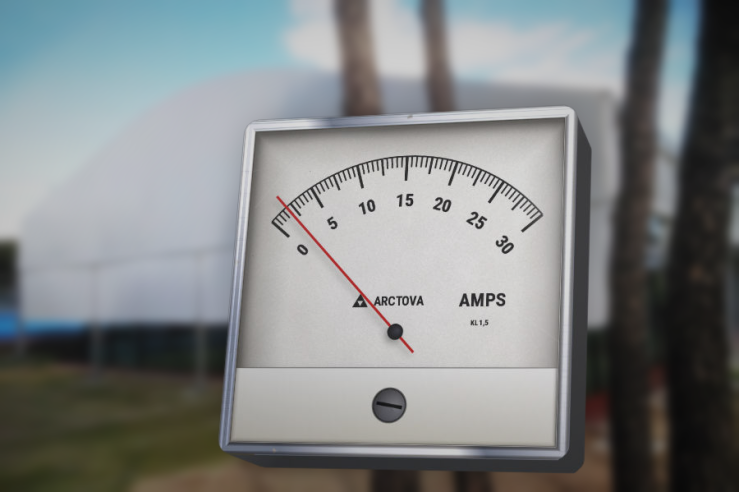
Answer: 2 A
